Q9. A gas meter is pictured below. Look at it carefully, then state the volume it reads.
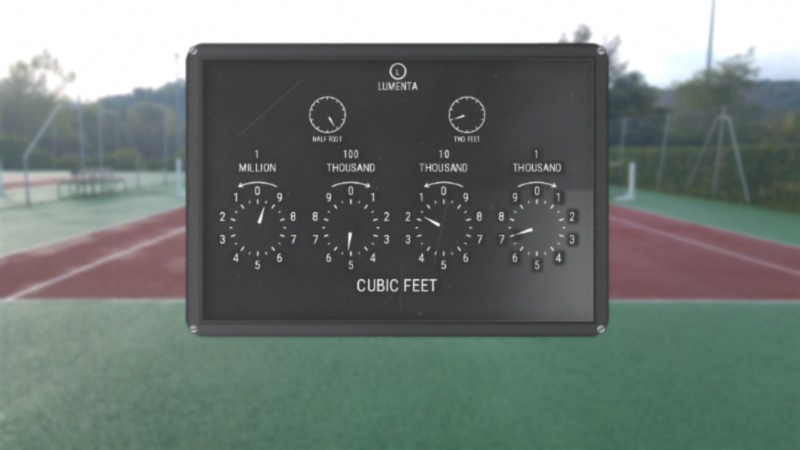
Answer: 951700 ft³
